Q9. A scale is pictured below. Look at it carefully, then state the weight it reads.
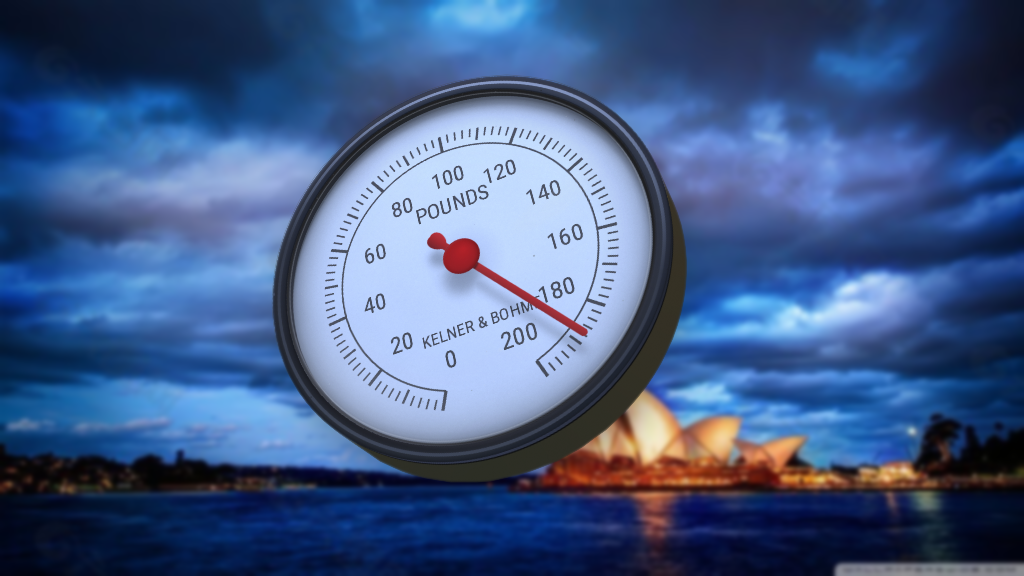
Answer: 188 lb
